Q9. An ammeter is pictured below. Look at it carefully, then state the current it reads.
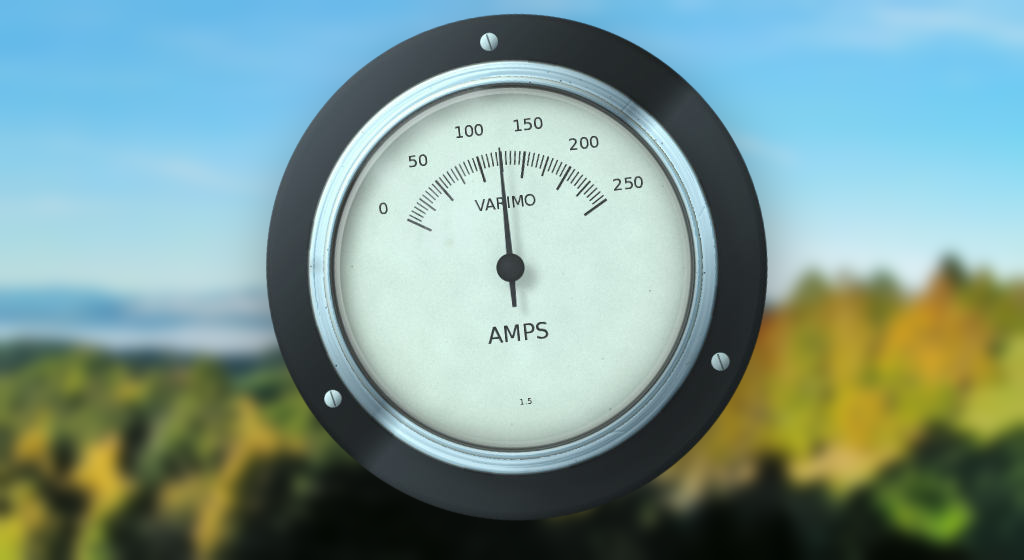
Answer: 125 A
